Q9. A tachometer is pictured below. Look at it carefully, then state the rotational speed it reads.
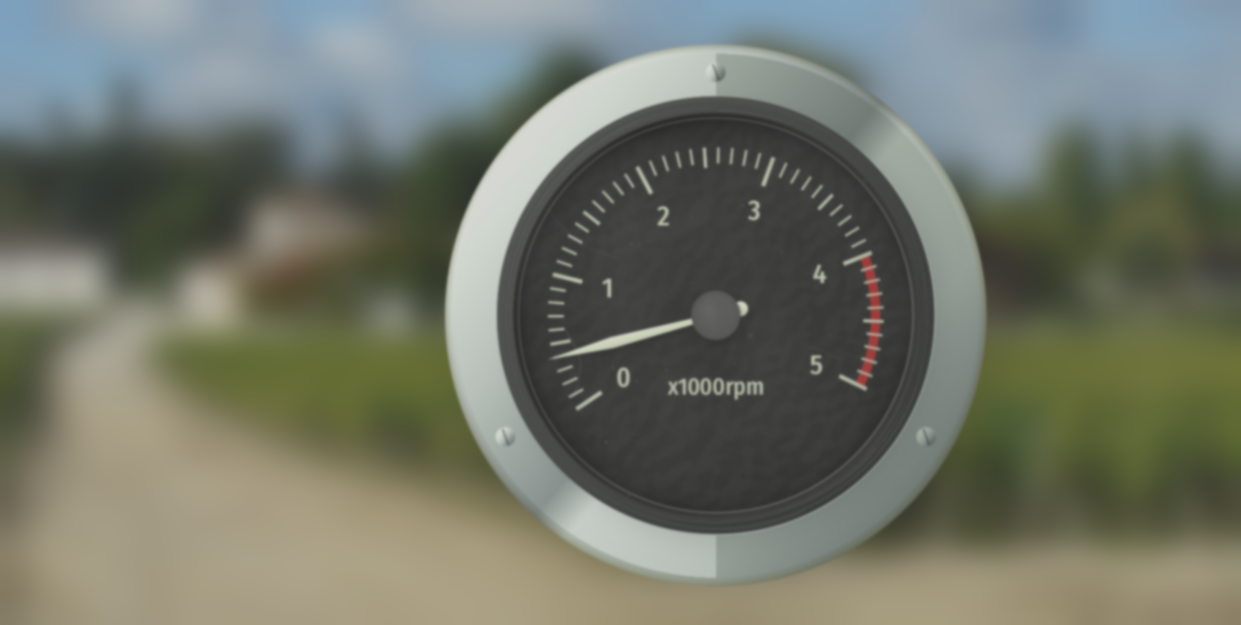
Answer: 400 rpm
